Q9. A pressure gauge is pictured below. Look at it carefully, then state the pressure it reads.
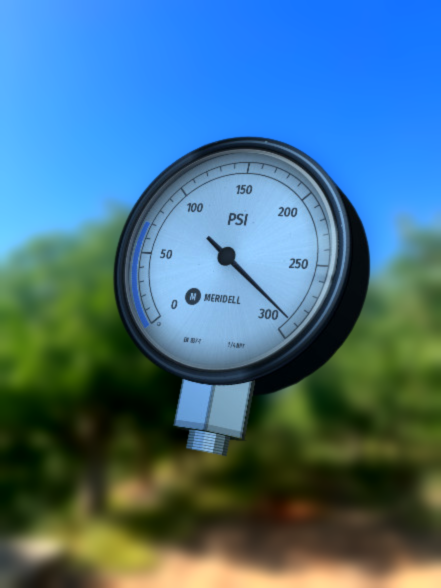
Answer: 290 psi
